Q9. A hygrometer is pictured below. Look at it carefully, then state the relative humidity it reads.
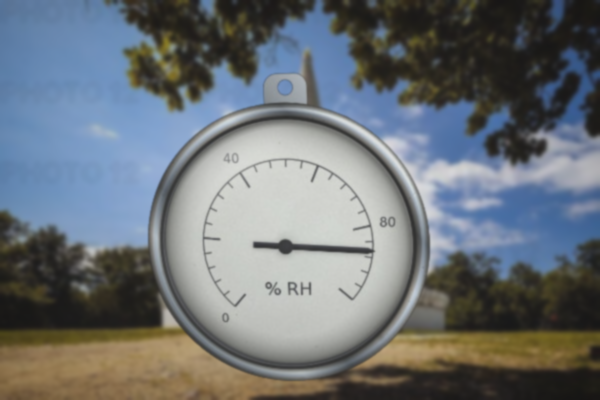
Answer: 86 %
